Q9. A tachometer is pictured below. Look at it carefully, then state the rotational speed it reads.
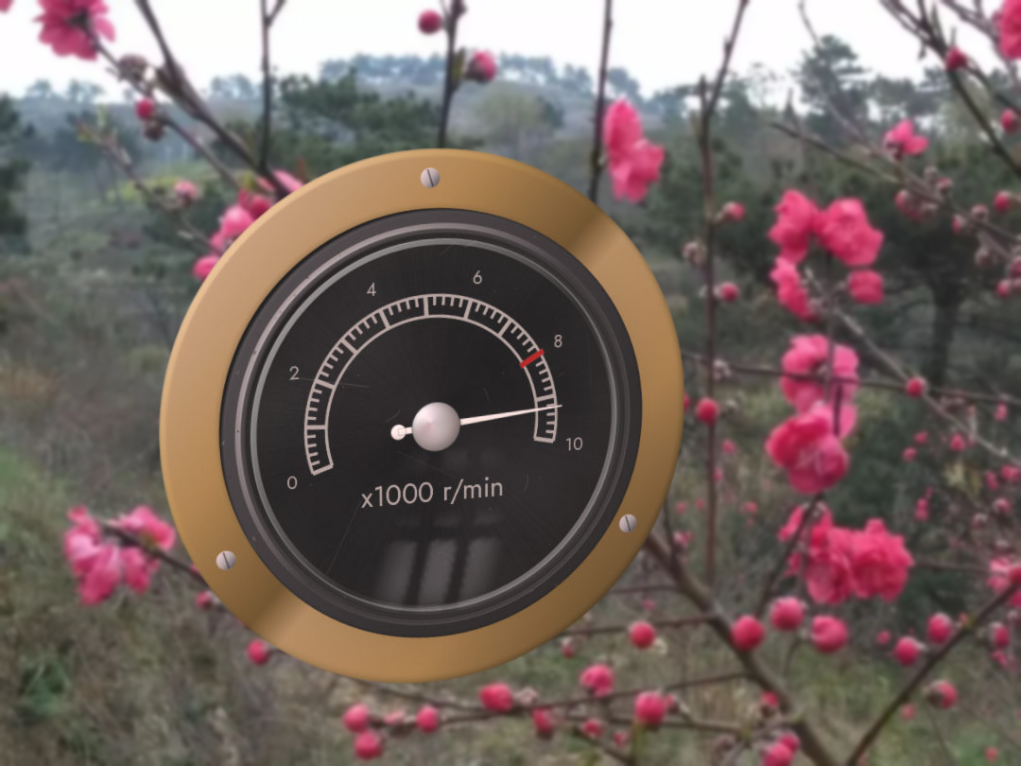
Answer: 9200 rpm
